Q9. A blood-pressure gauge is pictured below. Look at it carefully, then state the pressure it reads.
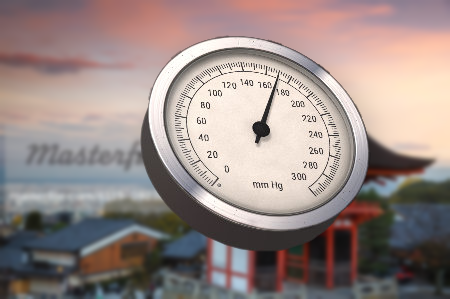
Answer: 170 mmHg
